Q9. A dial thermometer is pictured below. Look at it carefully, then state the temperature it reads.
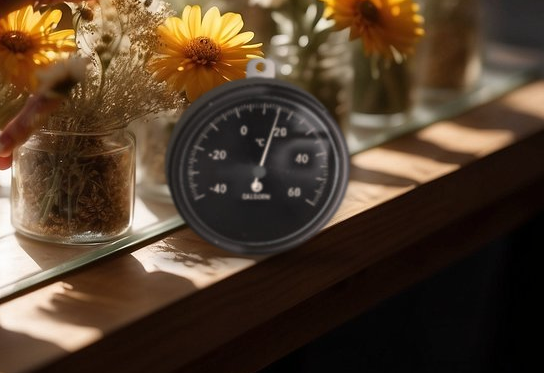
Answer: 15 °C
